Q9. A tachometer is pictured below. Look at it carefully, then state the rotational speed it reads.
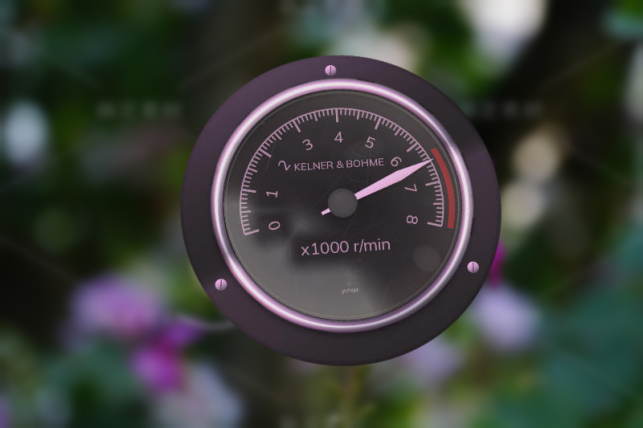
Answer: 6500 rpm
